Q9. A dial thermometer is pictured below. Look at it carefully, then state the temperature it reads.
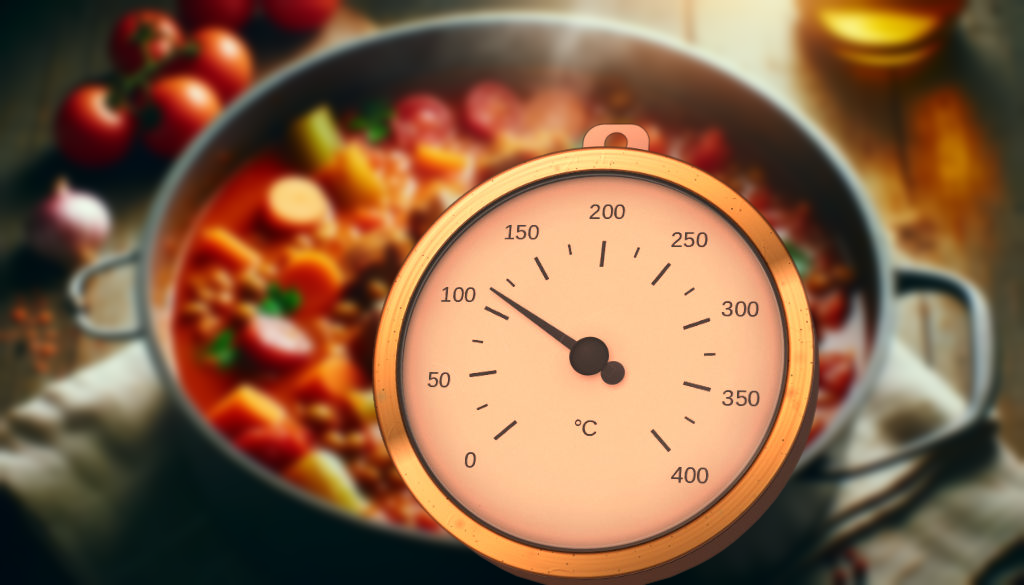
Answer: 112.5 °C
